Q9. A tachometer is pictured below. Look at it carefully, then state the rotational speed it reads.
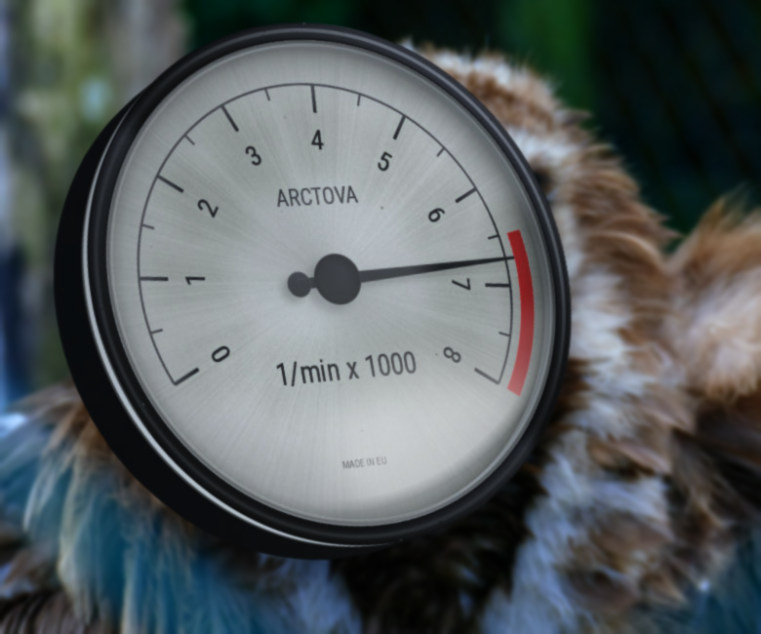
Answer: 6750 rpm
